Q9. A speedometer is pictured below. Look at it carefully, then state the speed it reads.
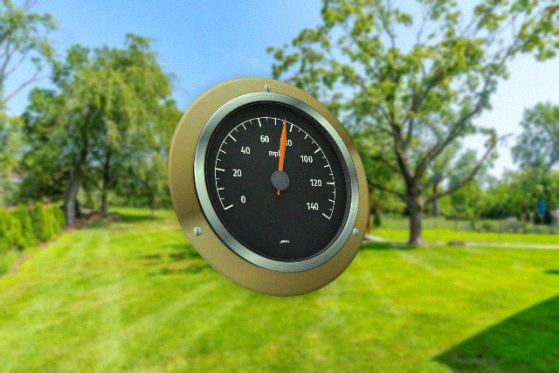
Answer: 75 mph
